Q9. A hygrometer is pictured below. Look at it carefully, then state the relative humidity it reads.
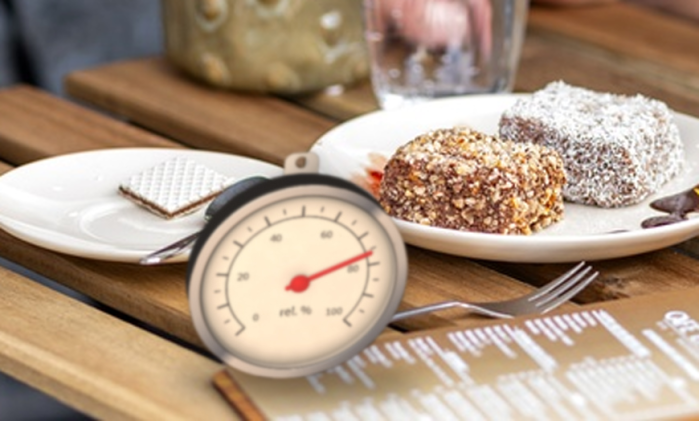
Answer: 75 %
